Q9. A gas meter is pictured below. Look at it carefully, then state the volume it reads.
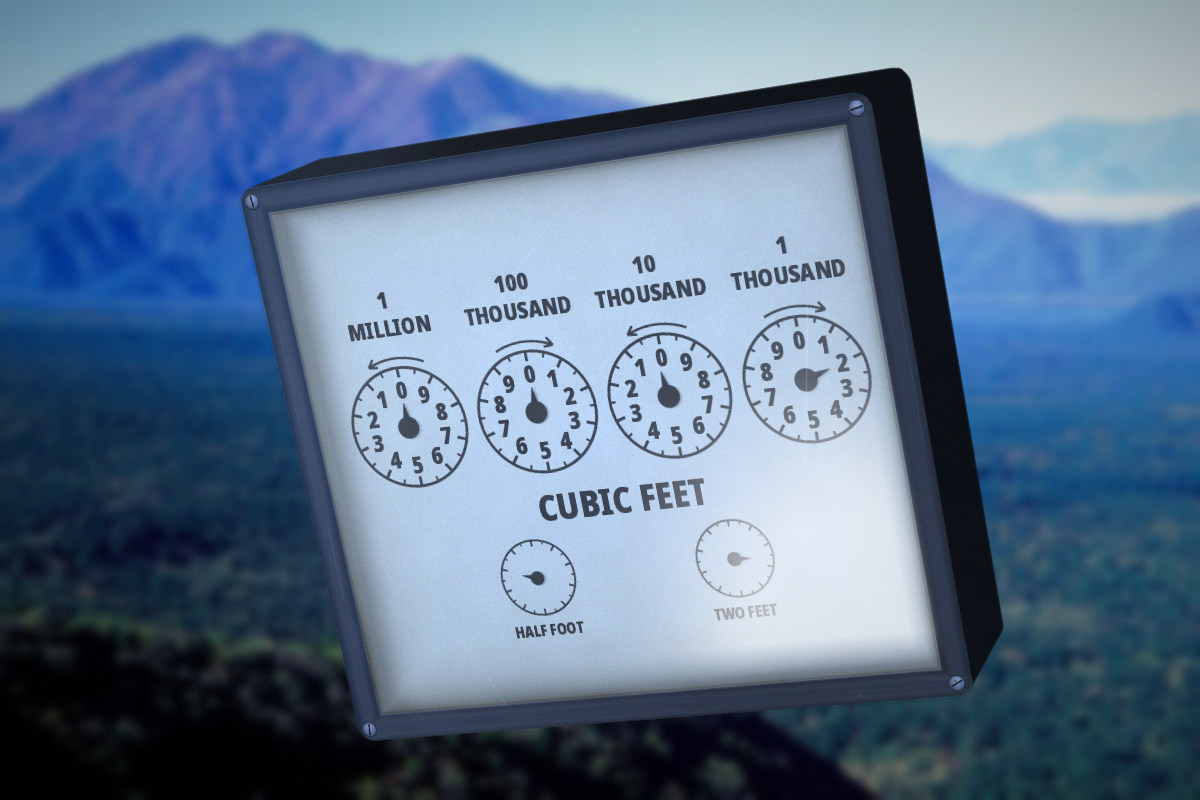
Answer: 200 ft³
